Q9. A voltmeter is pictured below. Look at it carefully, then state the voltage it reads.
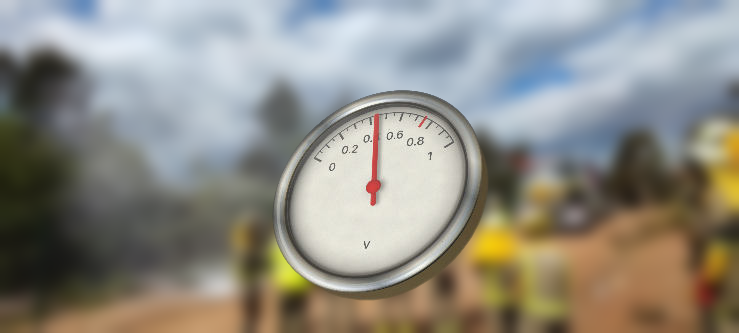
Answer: 0.45 V
